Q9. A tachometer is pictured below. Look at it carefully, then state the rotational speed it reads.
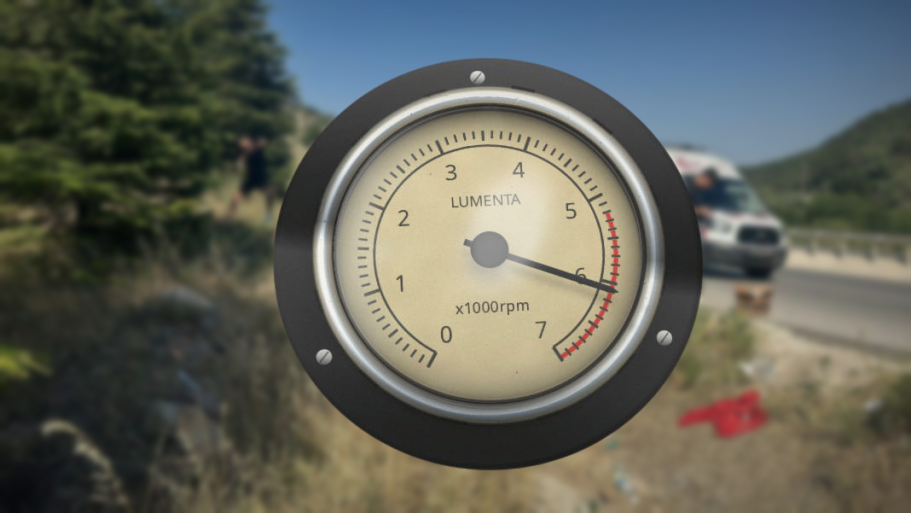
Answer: 6100 rpm
